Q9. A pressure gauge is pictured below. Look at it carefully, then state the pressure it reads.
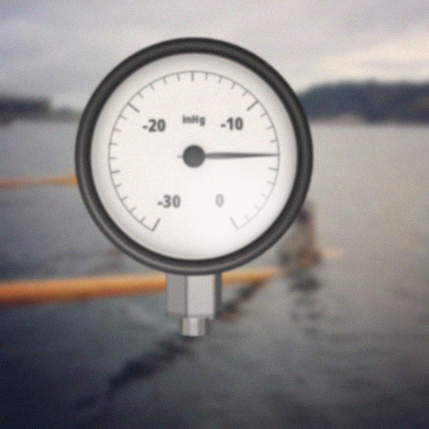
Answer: -6 inHg
